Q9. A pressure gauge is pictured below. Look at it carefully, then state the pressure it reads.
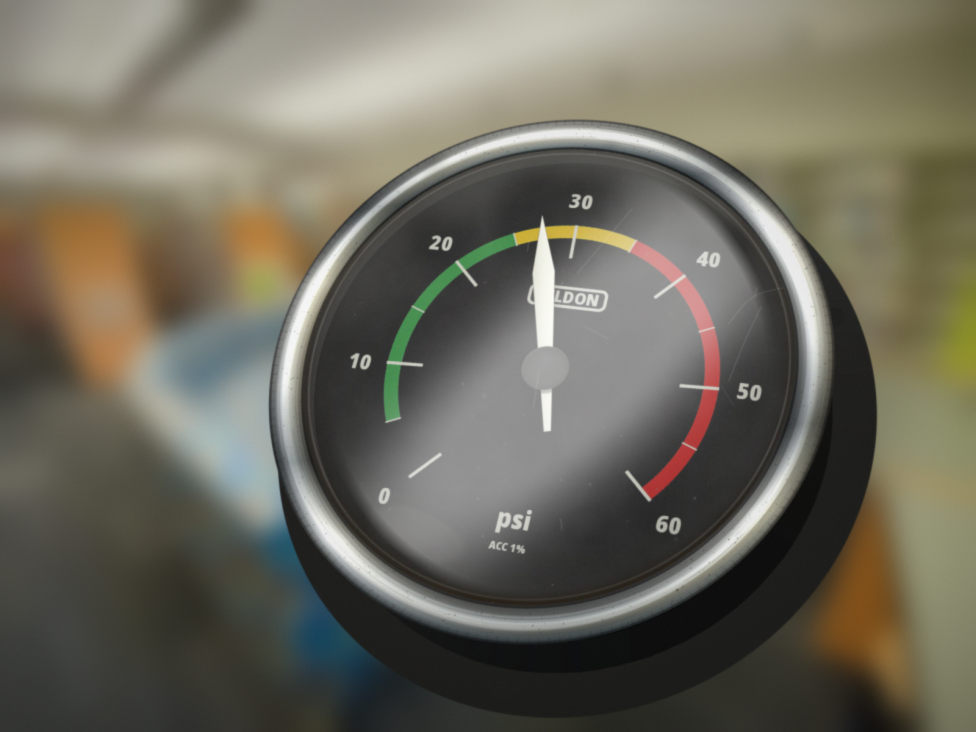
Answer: 27.5 psi
